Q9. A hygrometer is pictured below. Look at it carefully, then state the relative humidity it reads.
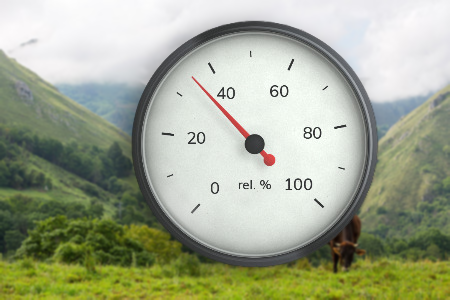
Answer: 35 %
